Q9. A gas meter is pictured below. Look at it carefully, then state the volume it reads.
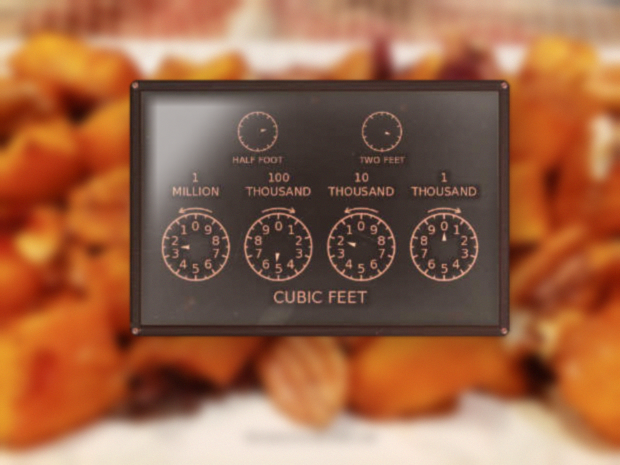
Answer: 252000 ft³
